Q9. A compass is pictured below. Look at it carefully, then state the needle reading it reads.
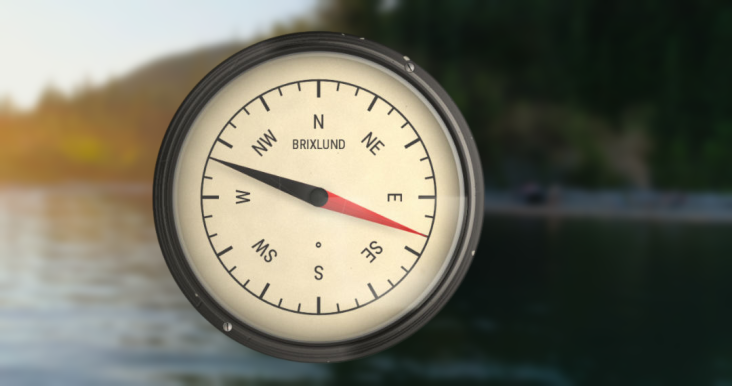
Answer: 110 °
